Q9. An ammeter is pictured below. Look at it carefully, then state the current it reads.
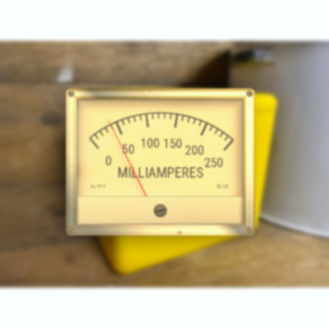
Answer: 40 mA
